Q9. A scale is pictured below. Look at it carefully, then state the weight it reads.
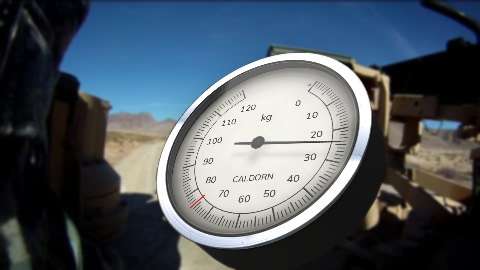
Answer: 25 kg
